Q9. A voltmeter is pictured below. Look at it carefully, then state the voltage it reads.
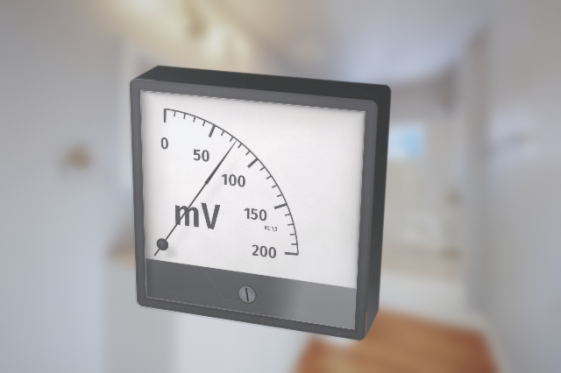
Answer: 75 mV
